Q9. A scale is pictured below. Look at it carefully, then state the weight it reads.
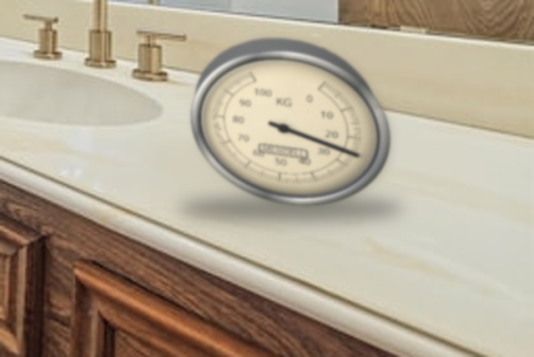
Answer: 25 kg
